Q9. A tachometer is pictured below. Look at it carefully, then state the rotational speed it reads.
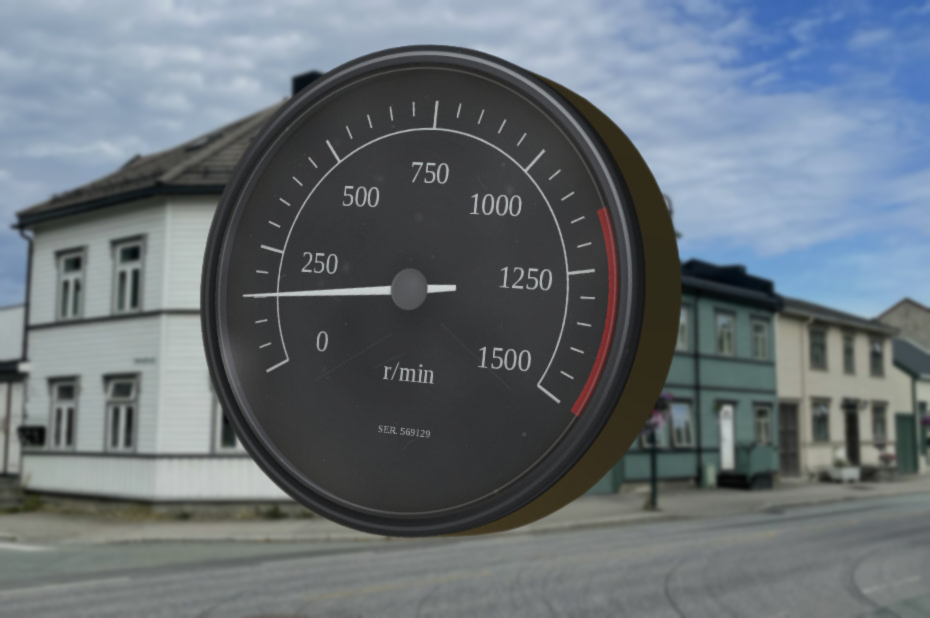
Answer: 150 rpm
